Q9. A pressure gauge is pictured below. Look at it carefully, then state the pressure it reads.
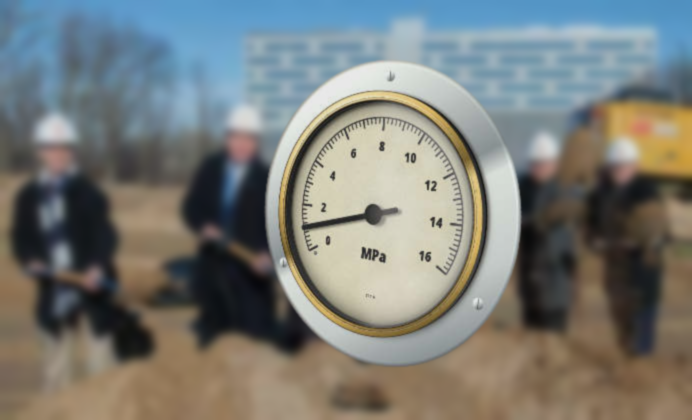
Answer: 1 MPa
